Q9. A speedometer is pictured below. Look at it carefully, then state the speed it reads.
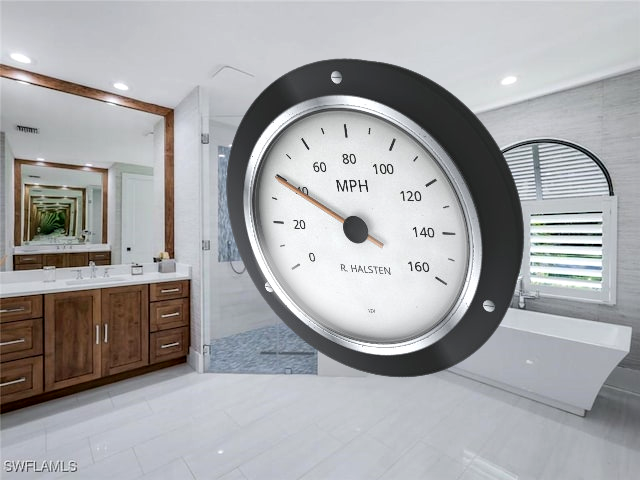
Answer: 40 mph
